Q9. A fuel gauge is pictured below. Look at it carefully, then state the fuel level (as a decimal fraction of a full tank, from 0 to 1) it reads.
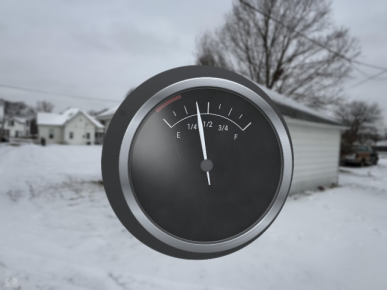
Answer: 0.375
